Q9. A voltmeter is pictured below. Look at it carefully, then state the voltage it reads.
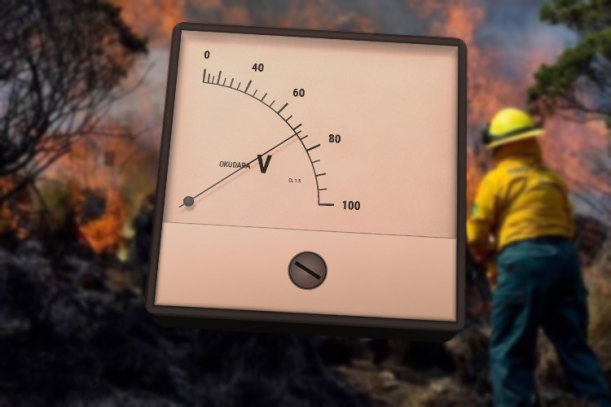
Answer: 72.5 V
